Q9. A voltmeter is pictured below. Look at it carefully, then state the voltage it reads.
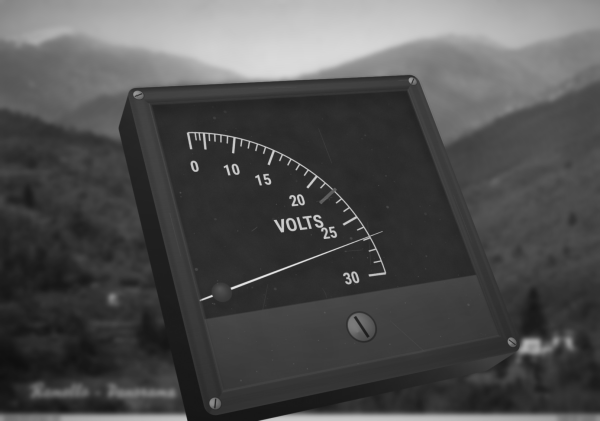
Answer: 27 V
